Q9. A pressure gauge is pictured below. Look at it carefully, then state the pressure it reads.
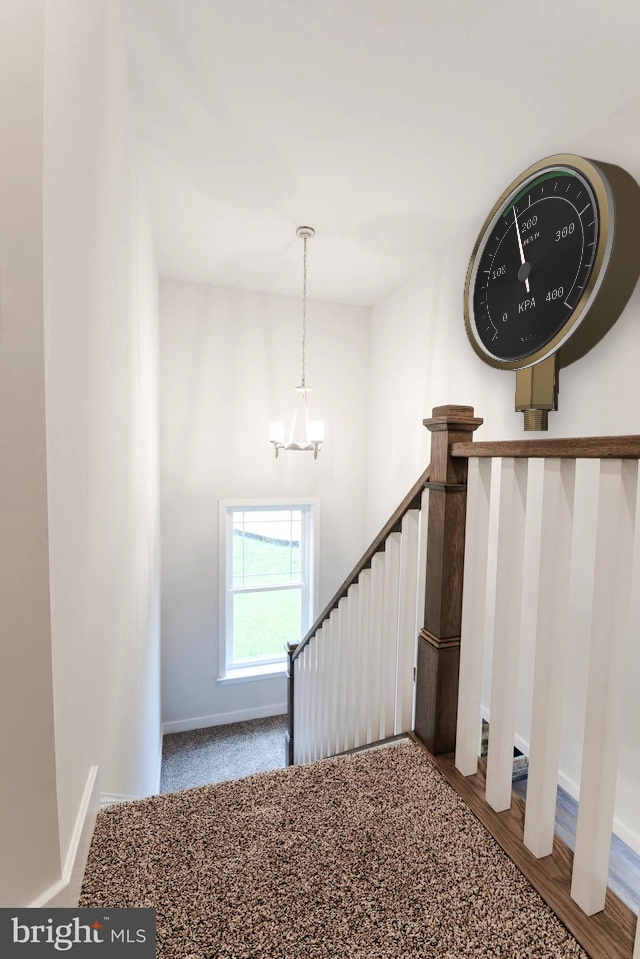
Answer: 180 kPa
